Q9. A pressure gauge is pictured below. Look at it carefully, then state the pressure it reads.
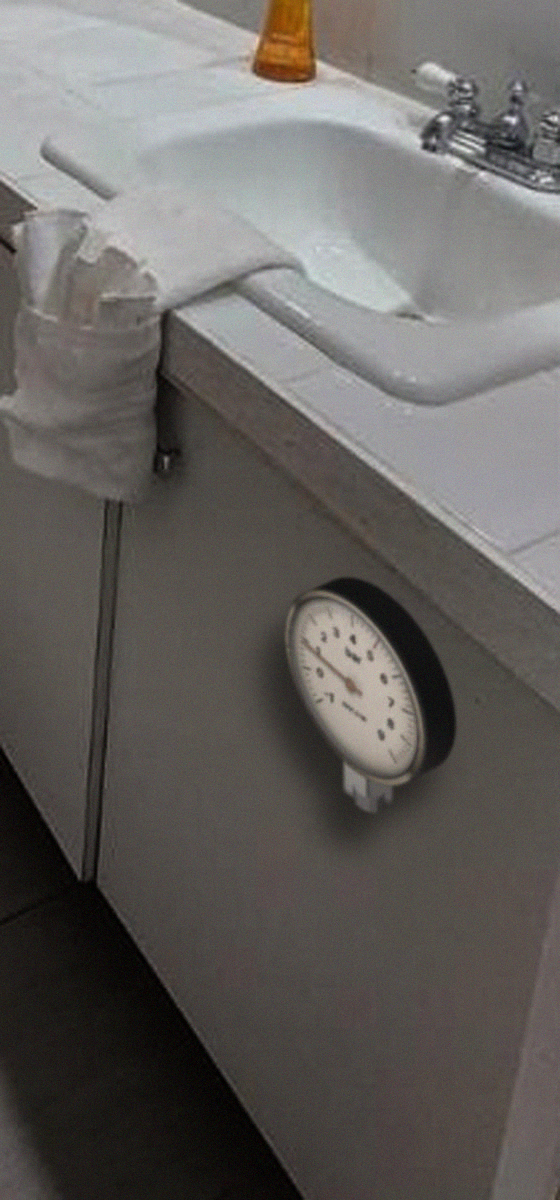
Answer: 1 bar
